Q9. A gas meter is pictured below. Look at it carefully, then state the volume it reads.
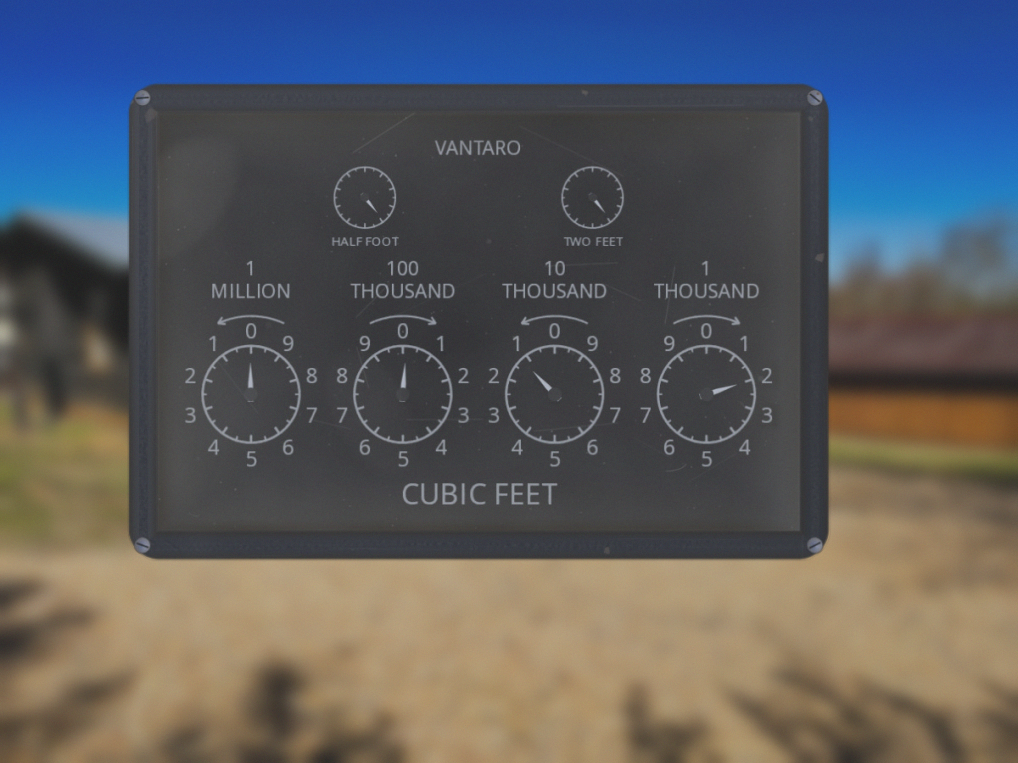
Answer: 1200 ft³
